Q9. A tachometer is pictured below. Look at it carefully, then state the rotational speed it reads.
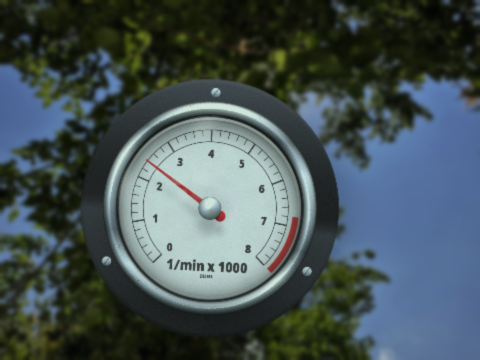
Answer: 2400 rpm
